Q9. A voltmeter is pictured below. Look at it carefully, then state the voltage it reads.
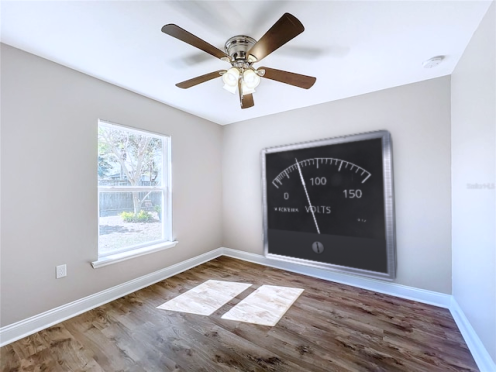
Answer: 75 V
